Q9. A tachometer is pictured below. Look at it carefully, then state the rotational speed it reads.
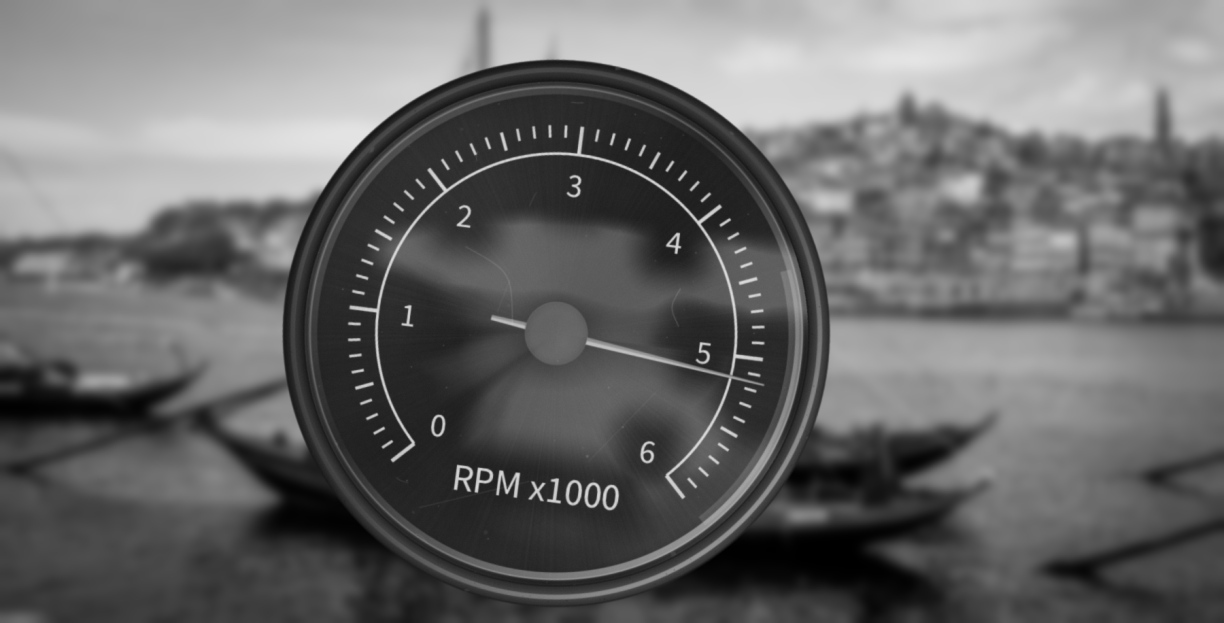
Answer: 5150 rpm
